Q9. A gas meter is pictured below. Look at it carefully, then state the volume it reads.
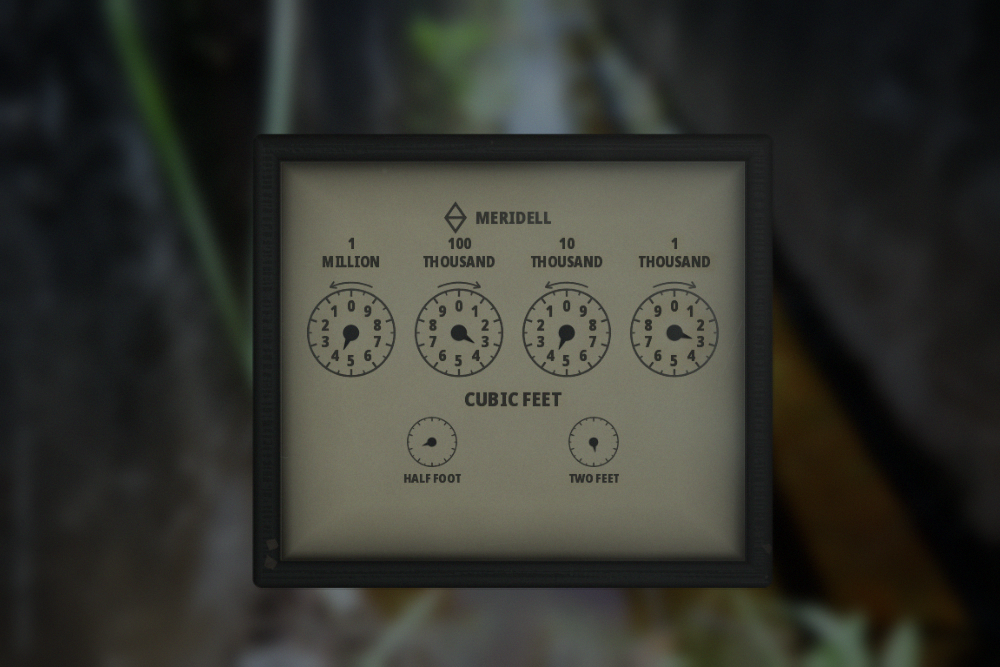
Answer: 434300 ft³
